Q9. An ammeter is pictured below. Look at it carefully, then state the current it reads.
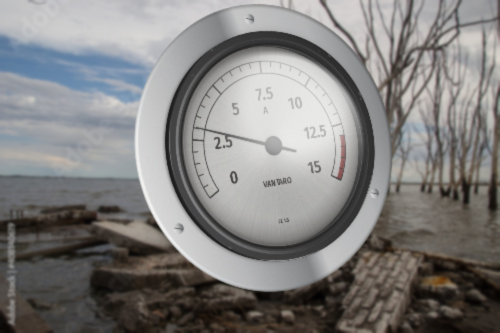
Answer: 3 A
